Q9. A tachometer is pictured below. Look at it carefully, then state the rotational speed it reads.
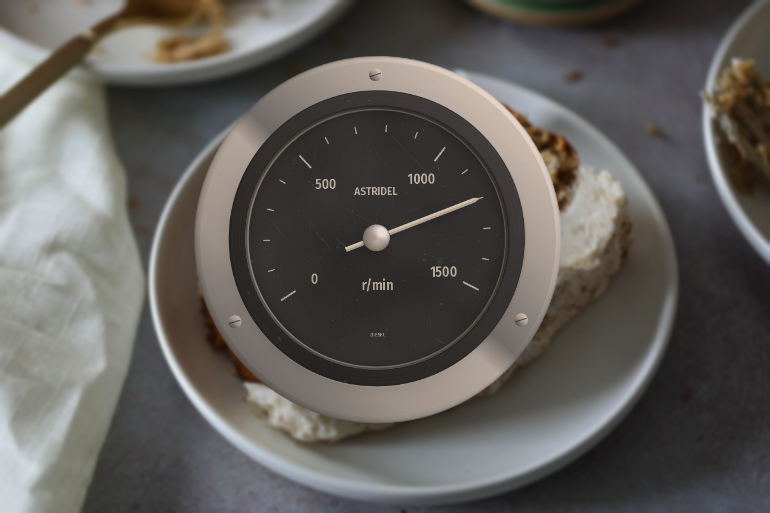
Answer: 1200 rpm
